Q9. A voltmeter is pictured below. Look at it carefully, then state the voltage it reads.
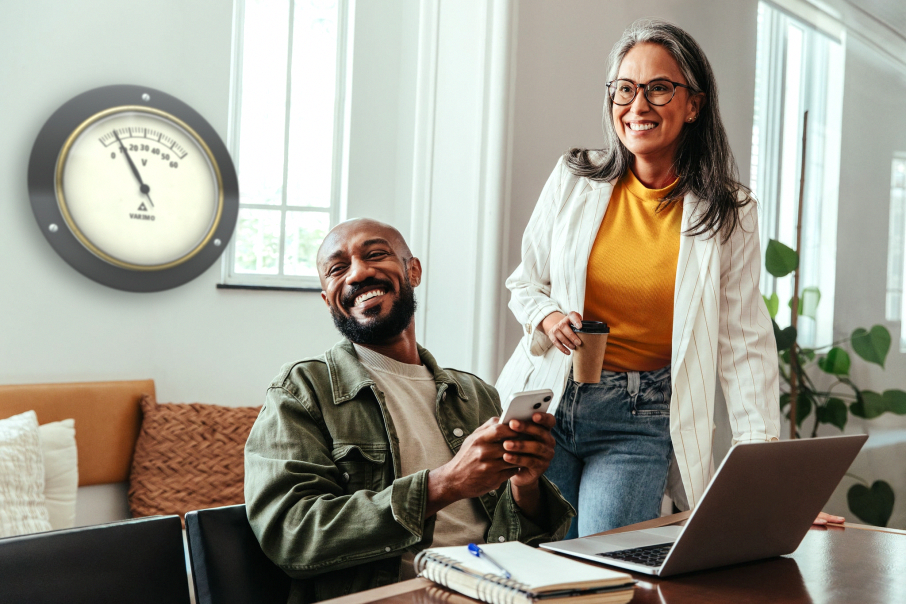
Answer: 10 V
